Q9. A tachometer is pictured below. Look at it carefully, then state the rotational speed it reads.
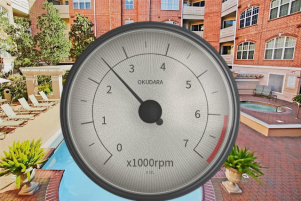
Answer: 2500 rpm
